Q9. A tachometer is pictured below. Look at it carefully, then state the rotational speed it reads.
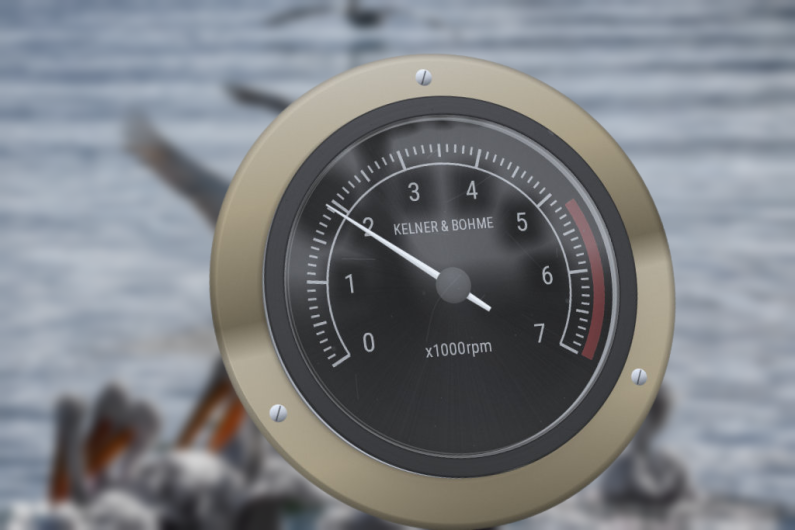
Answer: 1900 rpm
